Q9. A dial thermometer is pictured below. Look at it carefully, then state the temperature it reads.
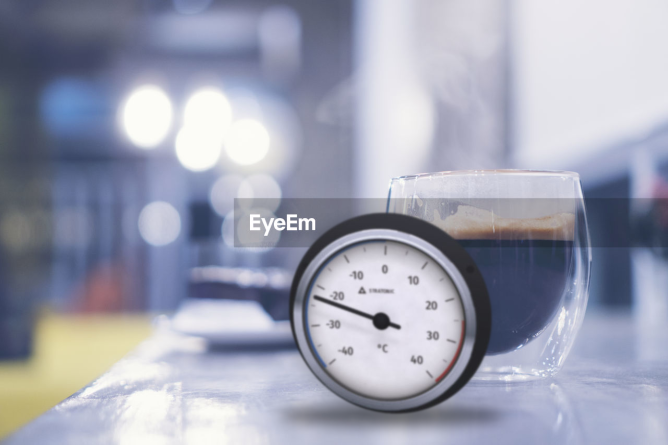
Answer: -22.5 °C
